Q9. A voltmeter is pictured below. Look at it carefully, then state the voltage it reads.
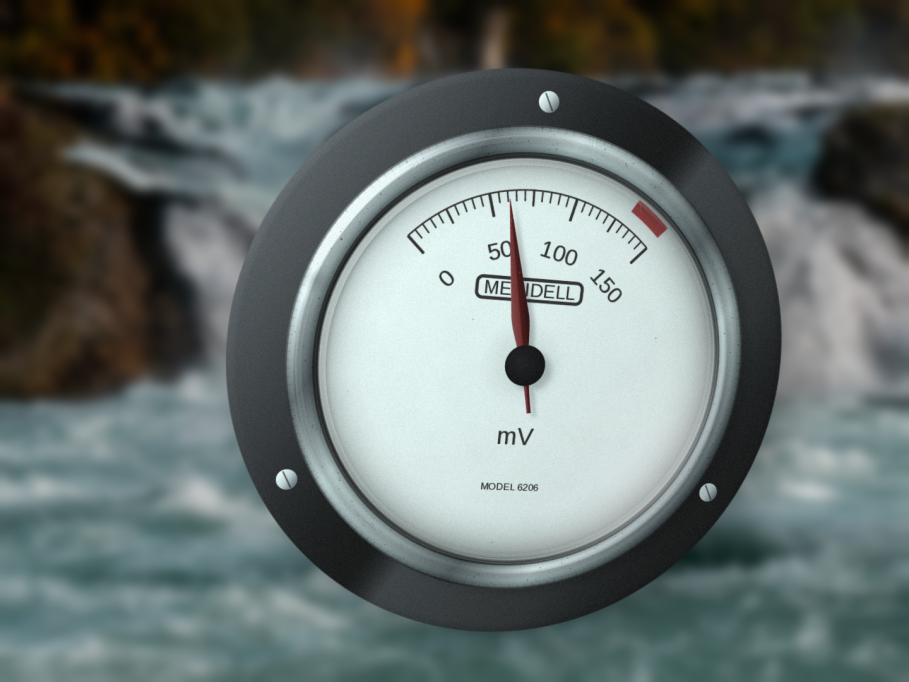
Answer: 60 mV
